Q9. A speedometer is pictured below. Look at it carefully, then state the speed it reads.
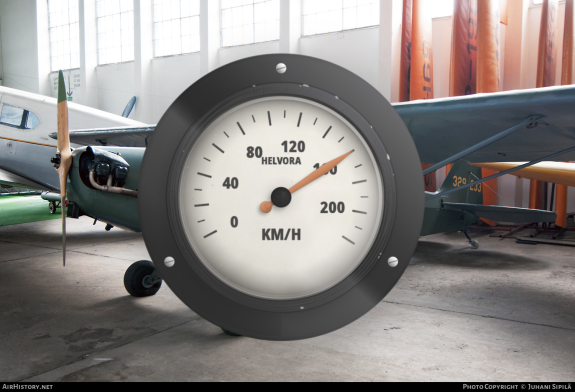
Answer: 160 km/h
